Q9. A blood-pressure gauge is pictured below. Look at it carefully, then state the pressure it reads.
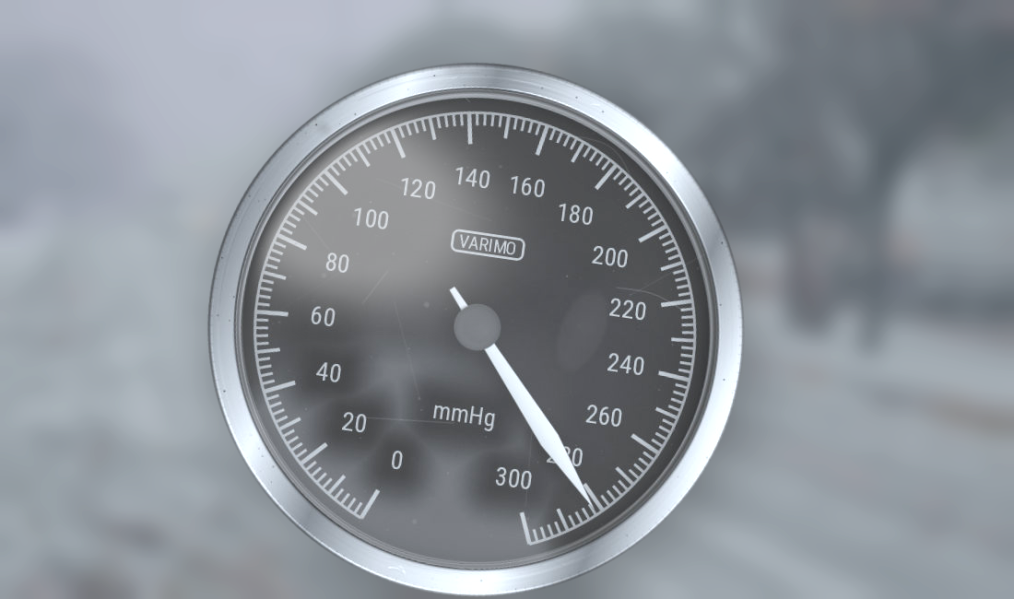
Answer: 282 mmHg
